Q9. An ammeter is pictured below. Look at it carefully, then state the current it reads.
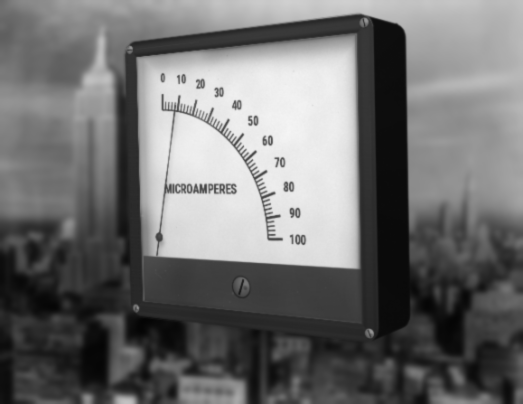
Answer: 10 µA
